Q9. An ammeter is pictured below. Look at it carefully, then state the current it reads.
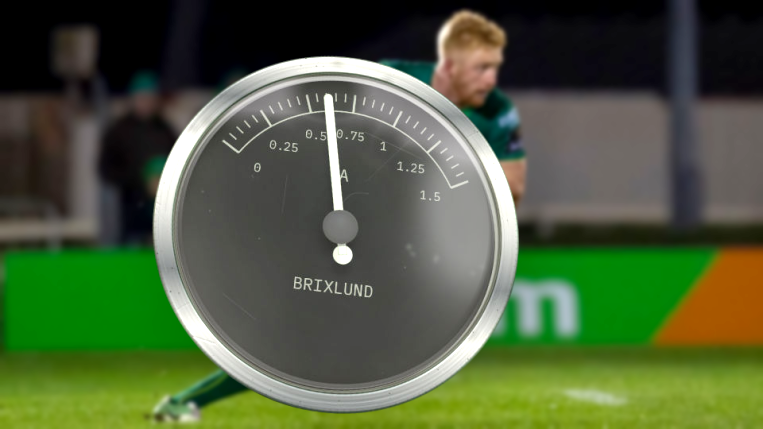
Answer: 0.6 A
